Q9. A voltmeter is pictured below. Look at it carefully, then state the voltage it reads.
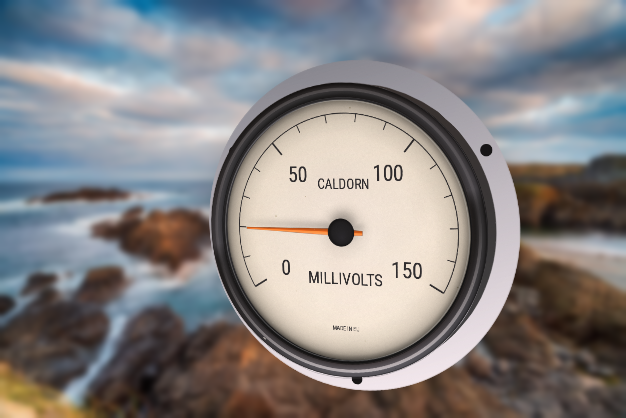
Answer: 20 mV
